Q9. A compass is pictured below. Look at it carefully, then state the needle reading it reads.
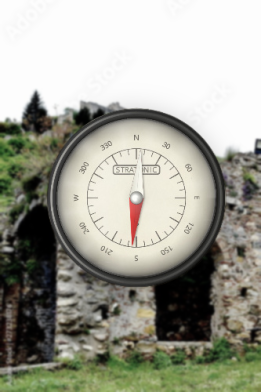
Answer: 185 °
